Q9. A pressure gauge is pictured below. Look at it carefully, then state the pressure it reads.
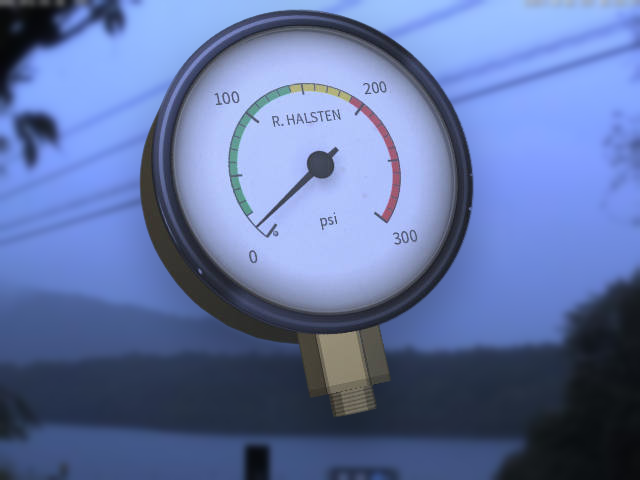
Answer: 10 psi
